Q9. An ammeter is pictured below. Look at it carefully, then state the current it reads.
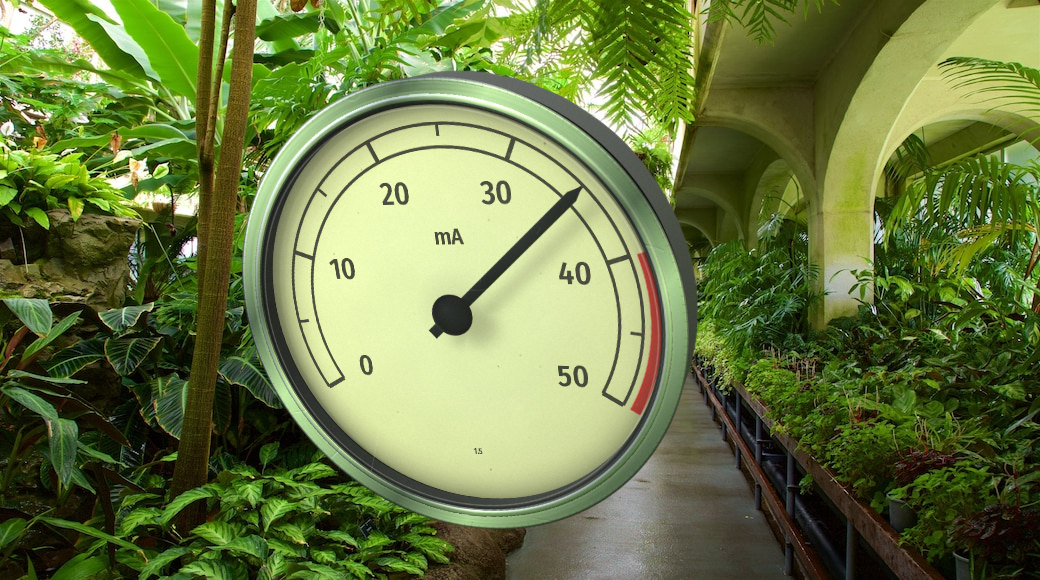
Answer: 35 mA
